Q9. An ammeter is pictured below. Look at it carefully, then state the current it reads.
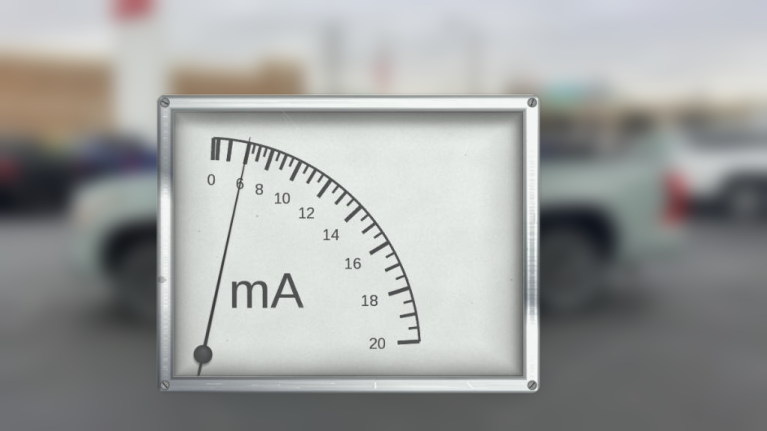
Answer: 6 mA
